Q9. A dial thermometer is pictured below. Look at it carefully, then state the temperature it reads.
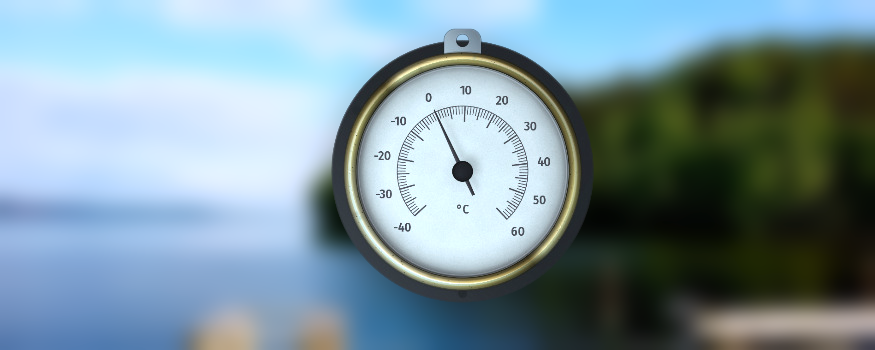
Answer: 0 °C
